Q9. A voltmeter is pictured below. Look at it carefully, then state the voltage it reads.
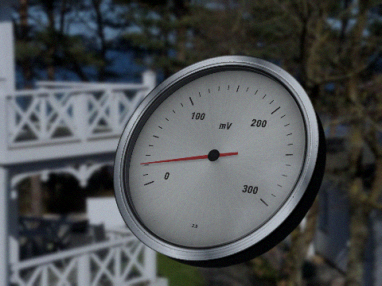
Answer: 20 mV
